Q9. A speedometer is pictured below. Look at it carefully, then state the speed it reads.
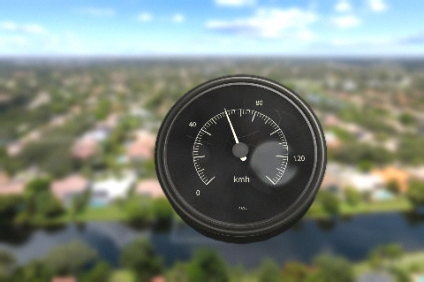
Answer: 60 km/h
